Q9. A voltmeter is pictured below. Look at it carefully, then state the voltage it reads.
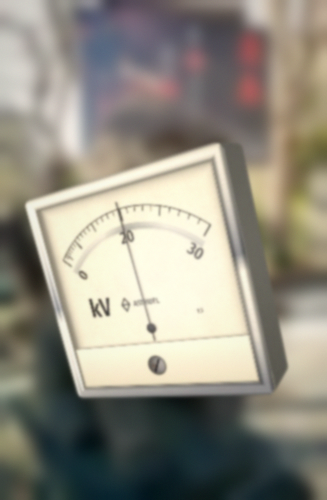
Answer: 20 kV
